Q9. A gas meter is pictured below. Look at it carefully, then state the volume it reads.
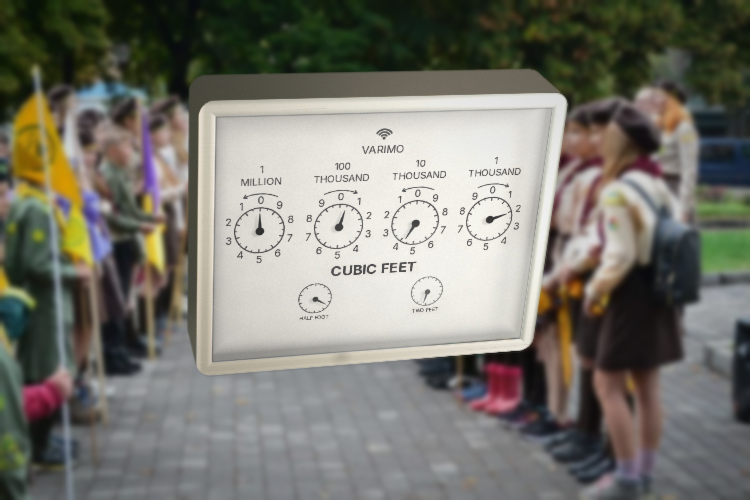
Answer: 4200 ft³
